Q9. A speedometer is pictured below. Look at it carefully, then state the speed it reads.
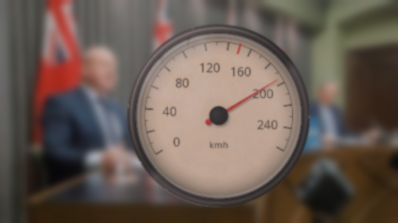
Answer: 195 km/h
